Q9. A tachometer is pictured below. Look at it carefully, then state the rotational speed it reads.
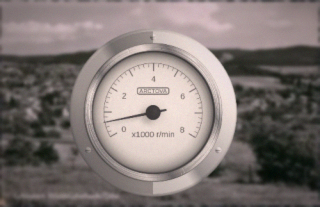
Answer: 600 rpm
